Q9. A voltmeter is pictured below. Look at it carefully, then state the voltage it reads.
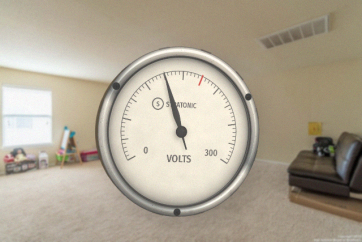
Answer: 125 V
